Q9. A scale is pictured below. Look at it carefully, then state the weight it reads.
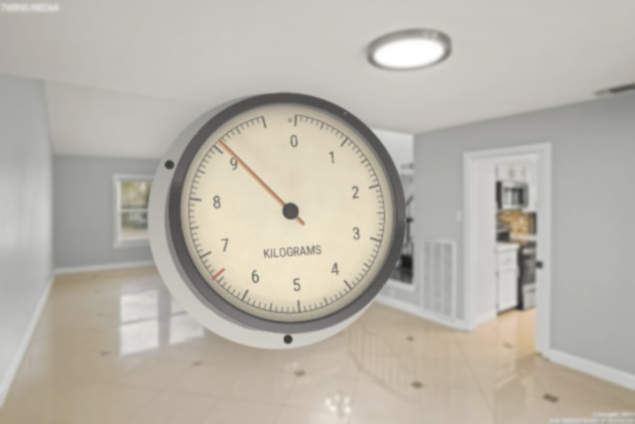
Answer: 9.1 kg
